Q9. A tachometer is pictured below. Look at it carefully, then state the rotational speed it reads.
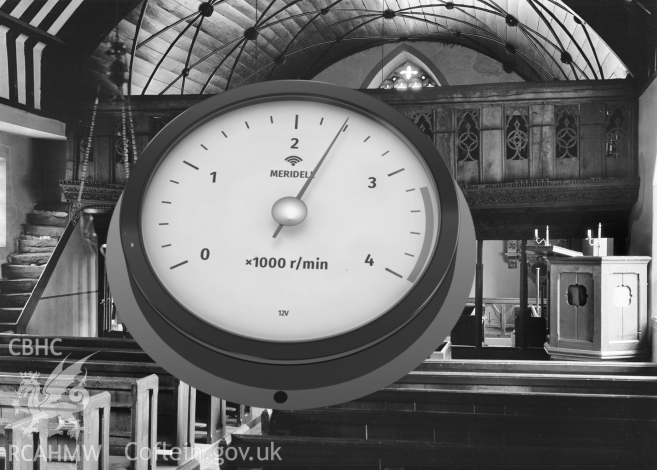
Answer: 2400 rpm
